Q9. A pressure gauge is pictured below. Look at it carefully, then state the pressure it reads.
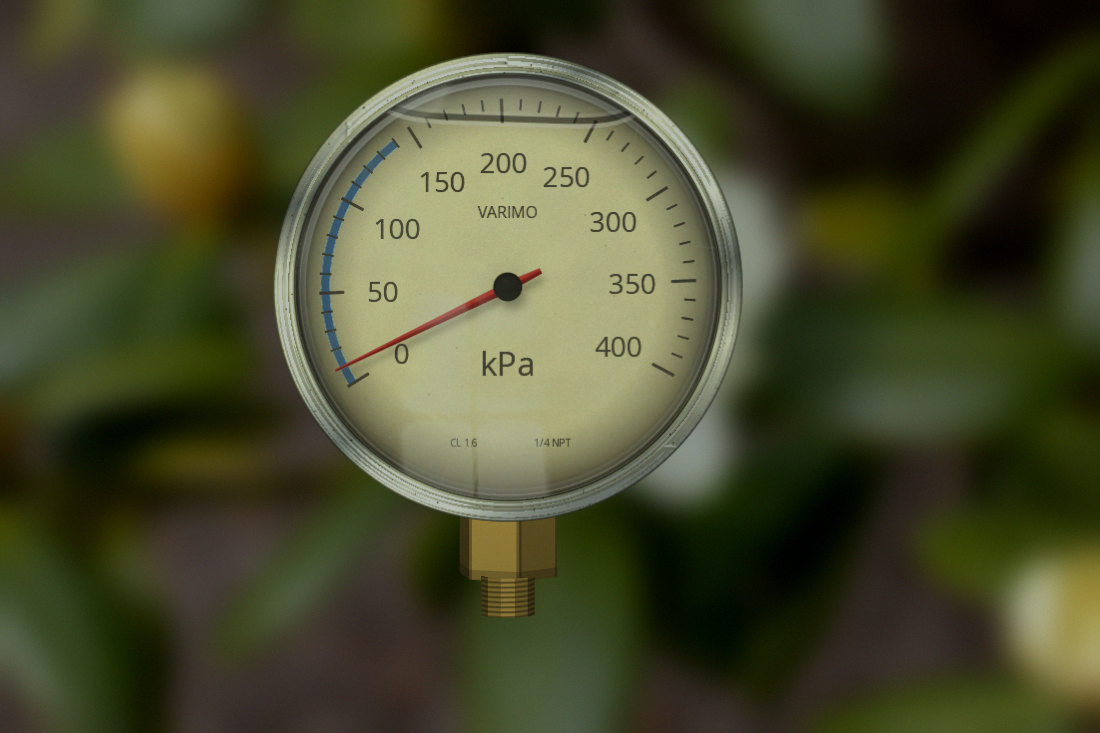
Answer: 10 kPa
